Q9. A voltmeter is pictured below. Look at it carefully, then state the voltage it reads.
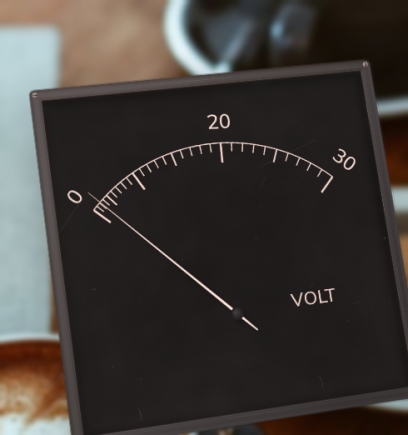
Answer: 3 V
